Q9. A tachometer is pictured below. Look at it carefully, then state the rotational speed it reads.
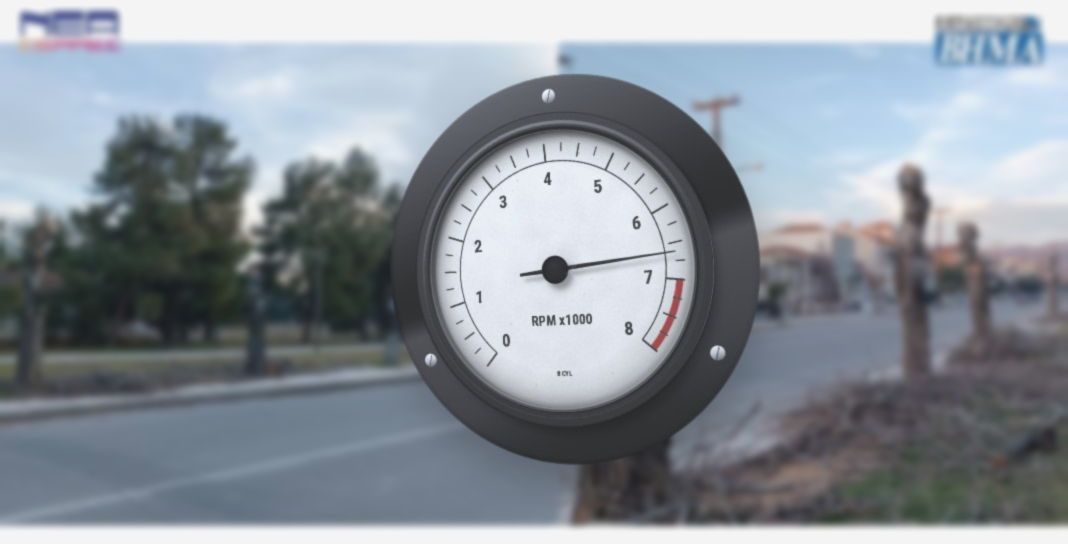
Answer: 6625 rpm
